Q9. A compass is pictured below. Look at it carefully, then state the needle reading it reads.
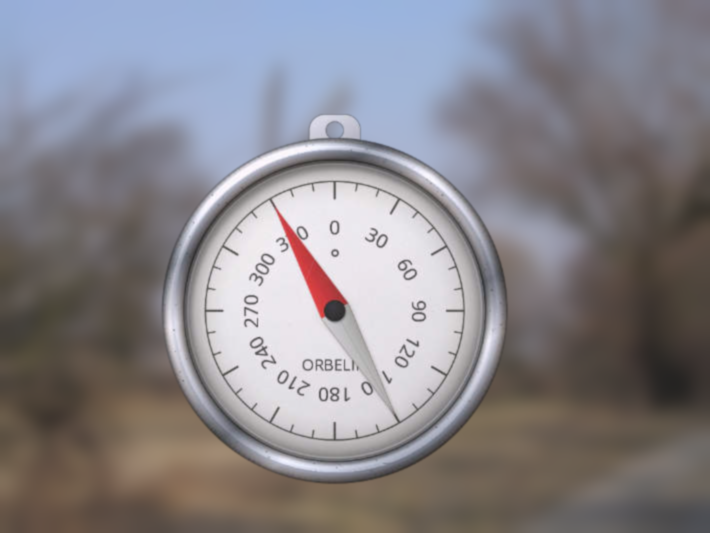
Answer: 330 °
